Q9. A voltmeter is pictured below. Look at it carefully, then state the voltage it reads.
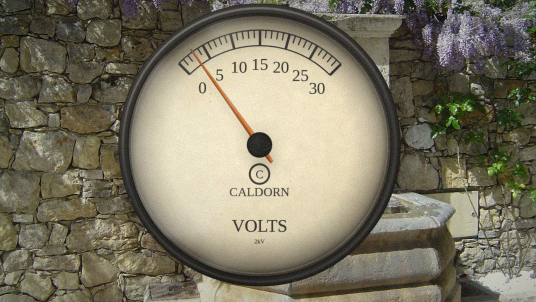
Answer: 3 V
